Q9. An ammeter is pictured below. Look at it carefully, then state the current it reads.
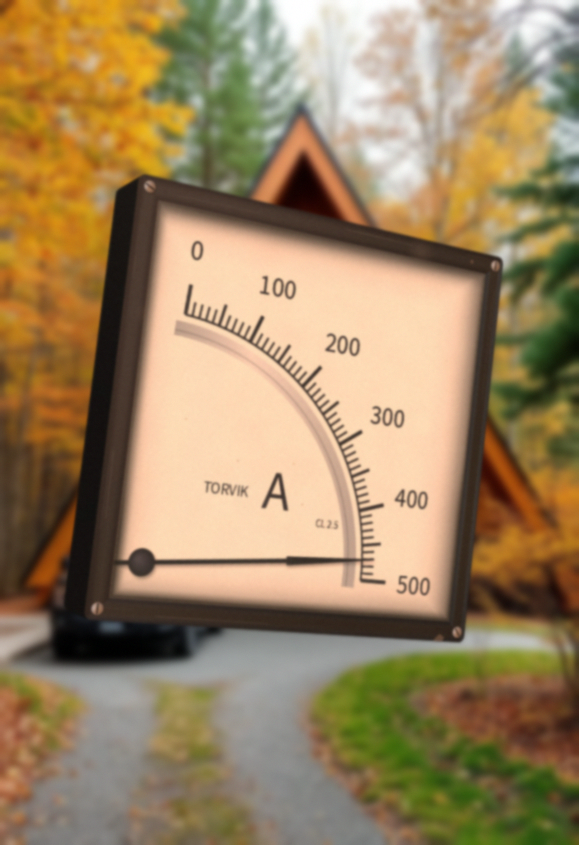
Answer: 470 A
